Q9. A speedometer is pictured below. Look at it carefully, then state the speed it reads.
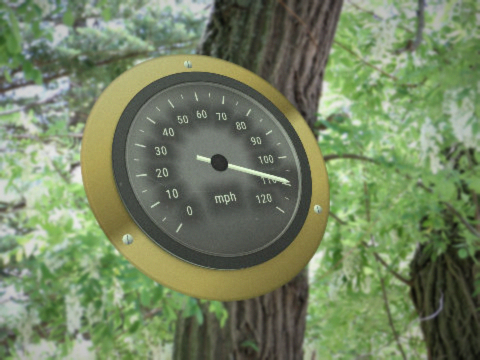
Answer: 110 mph
